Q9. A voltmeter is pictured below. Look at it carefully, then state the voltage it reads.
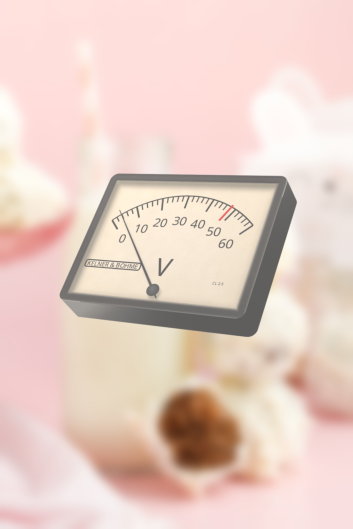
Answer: 4 V
